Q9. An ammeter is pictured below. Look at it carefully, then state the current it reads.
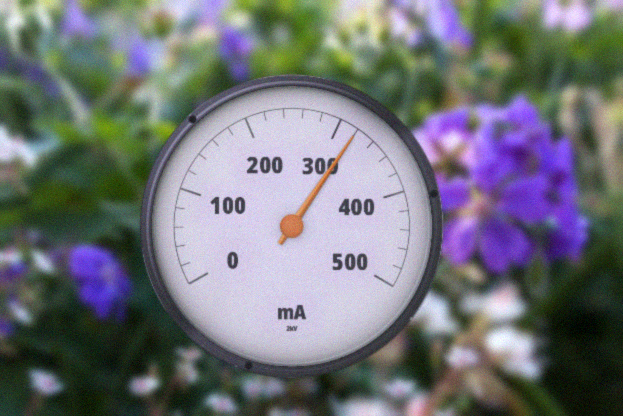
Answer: 320 mA
